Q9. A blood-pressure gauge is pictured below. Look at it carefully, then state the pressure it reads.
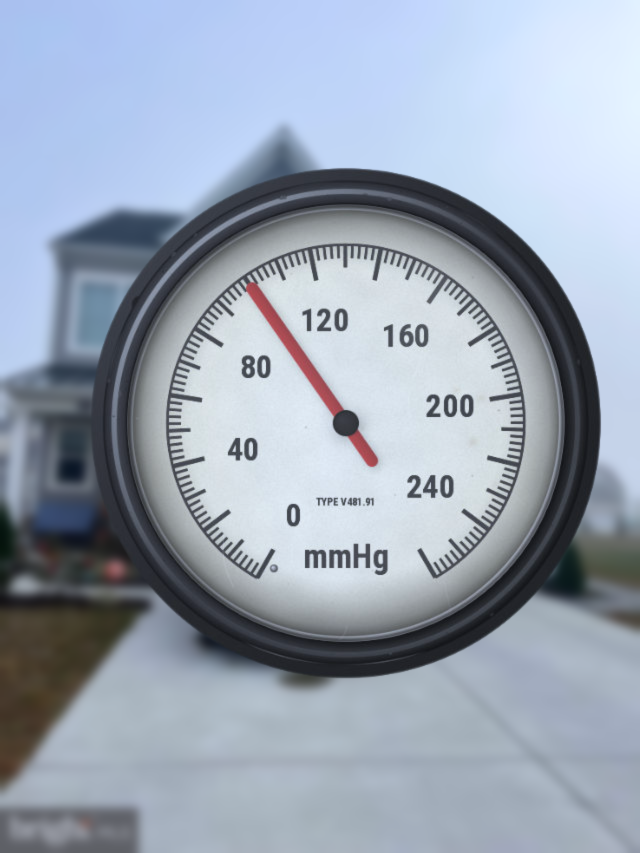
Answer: 100 mmHg
